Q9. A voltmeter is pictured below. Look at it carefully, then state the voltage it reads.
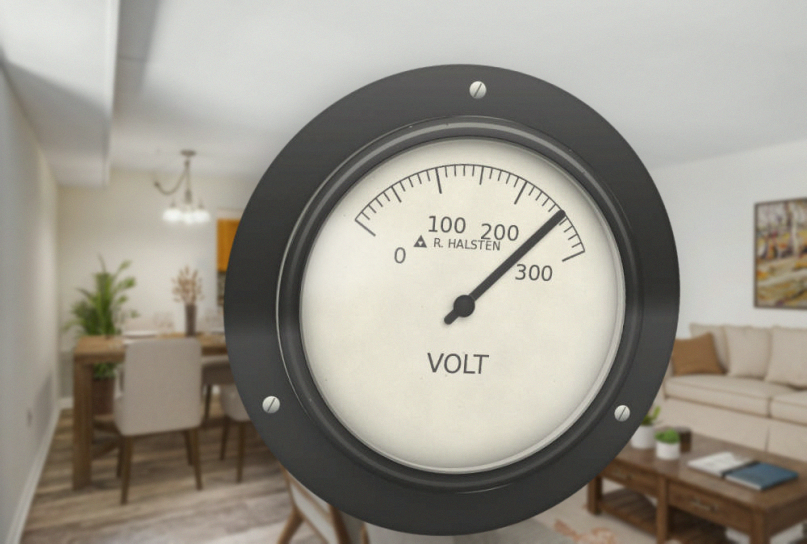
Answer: 250 V
